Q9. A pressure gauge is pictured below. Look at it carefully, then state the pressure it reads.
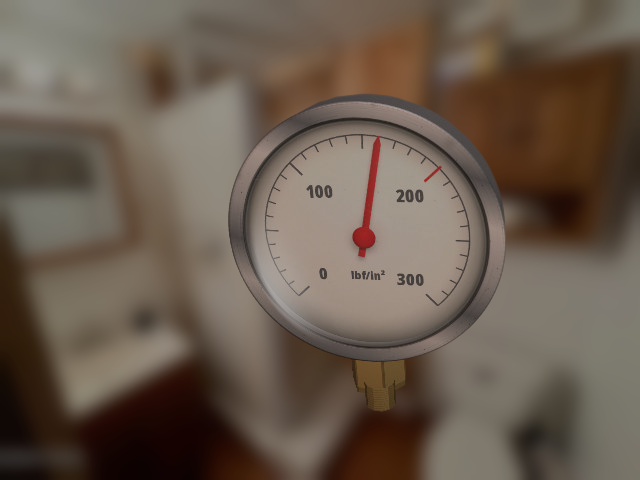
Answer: 160 psi
